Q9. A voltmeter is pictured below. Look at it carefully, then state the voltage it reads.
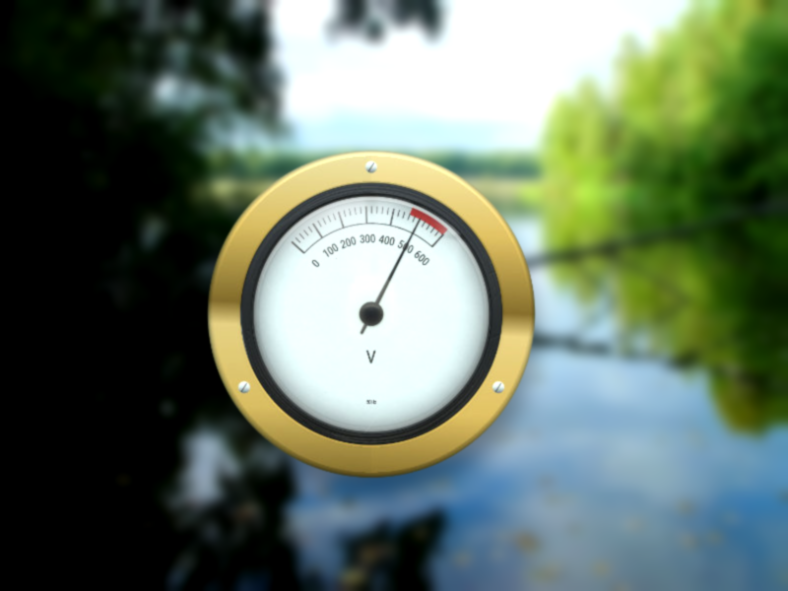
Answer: 500 V
